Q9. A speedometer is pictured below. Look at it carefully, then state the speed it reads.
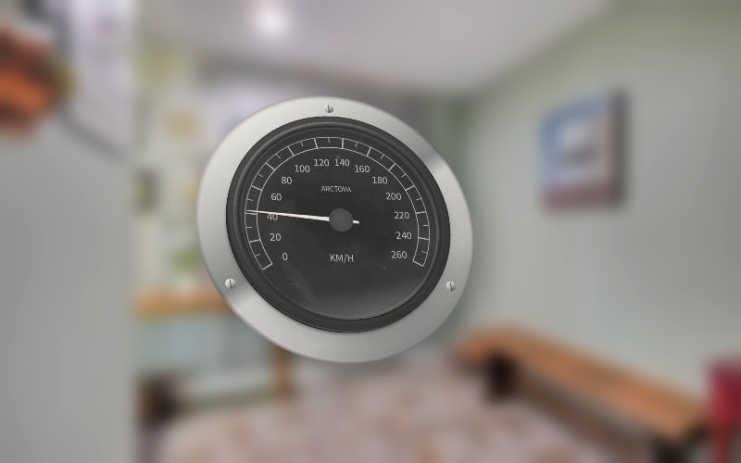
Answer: 40 km/h
